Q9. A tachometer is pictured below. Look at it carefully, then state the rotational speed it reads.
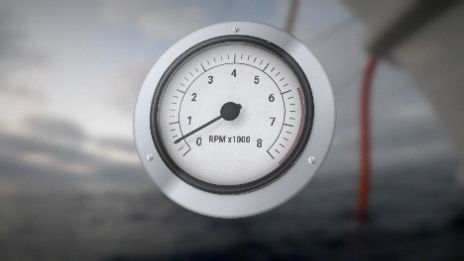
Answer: 400 rpm
